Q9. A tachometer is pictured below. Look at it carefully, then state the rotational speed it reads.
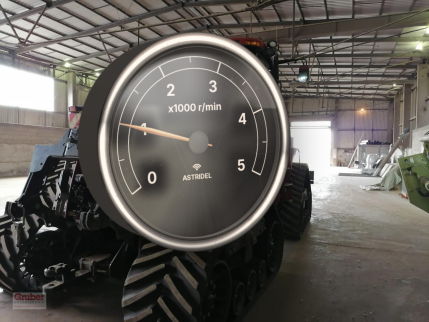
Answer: 1000 rpm
